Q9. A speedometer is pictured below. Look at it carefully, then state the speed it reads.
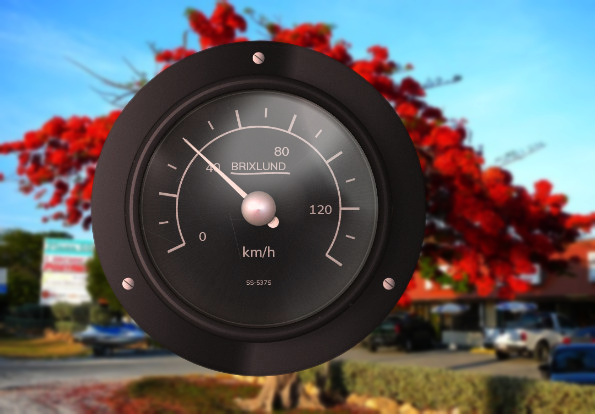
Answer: 40 km/h
